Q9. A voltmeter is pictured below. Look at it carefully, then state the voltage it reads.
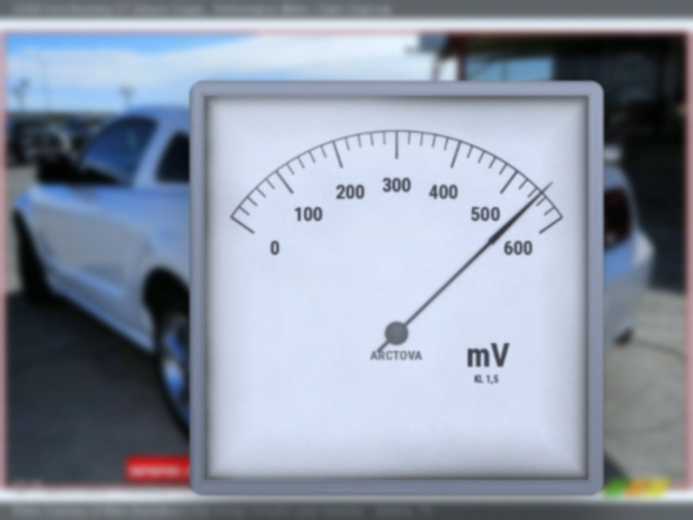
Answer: 550 mV
